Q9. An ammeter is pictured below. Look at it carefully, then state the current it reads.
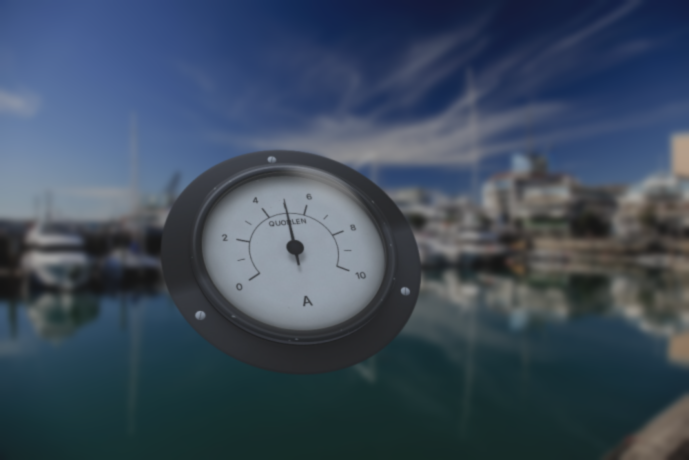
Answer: 5 A
